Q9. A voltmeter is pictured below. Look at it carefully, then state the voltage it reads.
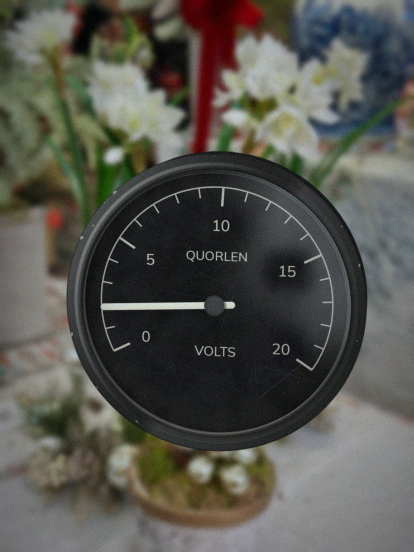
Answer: 2 V
